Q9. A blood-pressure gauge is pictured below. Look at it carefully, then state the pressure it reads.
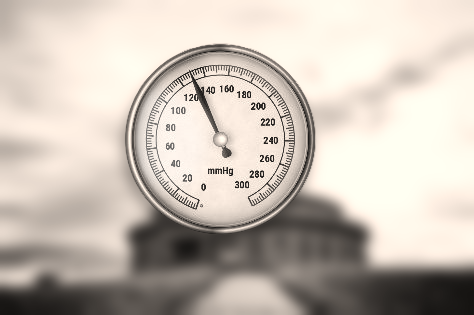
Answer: 130 mmHg
